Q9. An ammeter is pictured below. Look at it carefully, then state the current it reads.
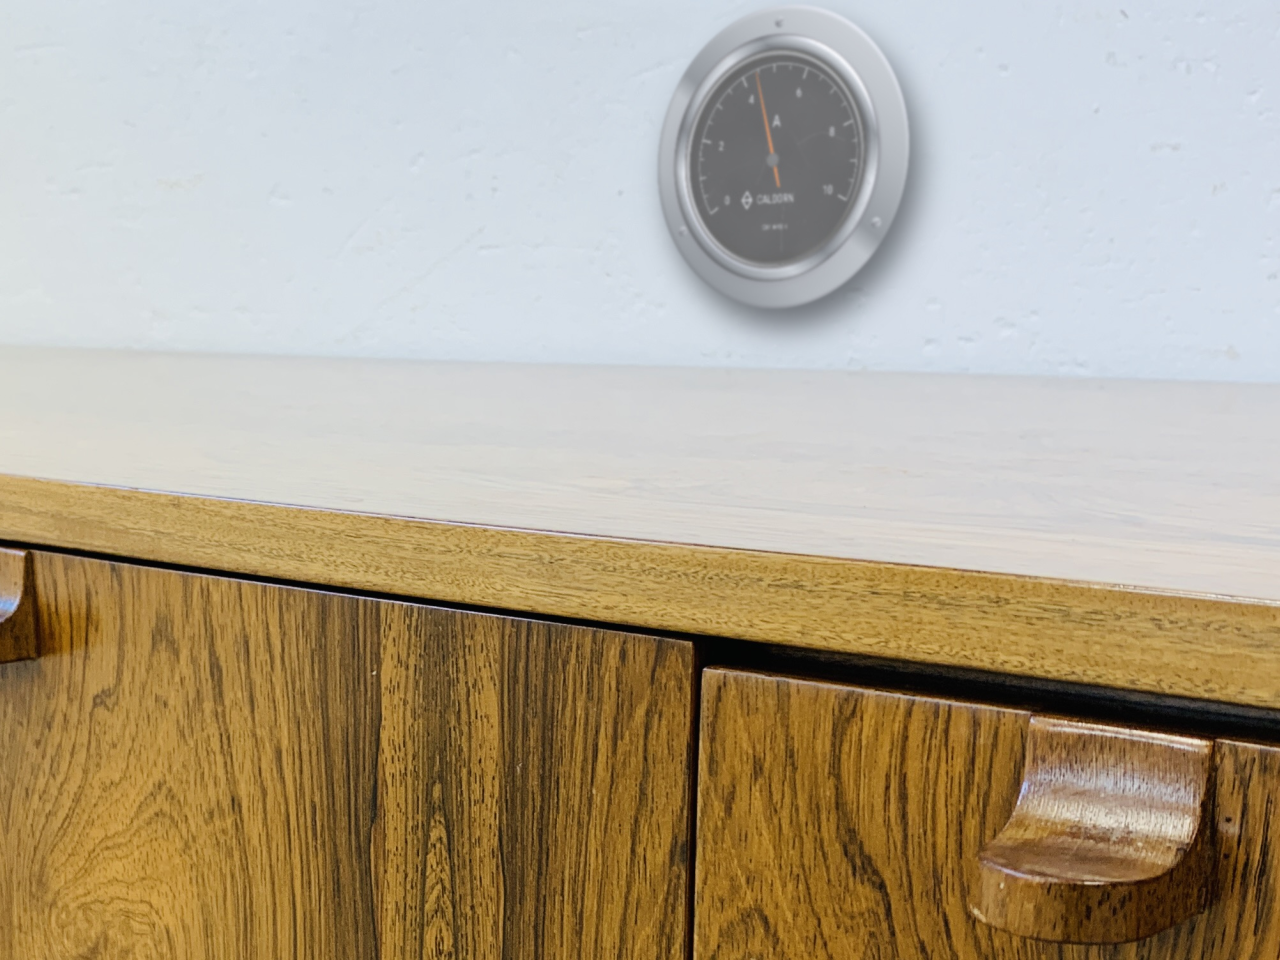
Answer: 4.5 A
